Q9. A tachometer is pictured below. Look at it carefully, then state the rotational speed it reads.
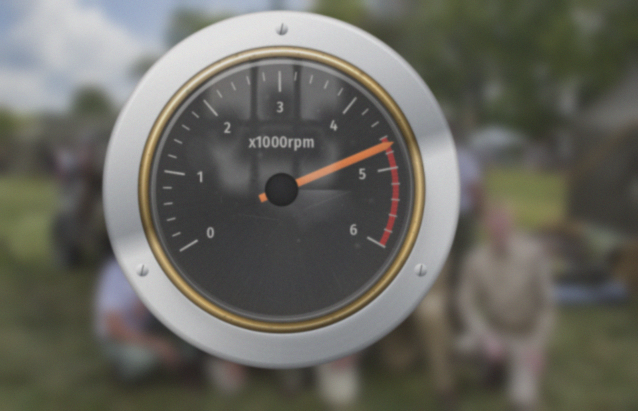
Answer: 4700 rpm
